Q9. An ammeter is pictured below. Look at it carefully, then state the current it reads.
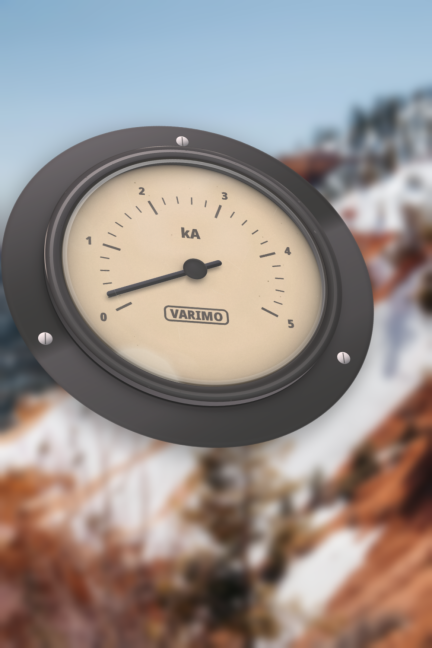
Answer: 0.2 kA
